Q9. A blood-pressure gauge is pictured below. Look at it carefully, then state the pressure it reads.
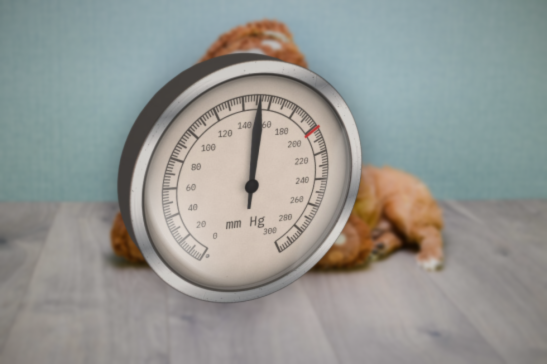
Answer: 150 mmHg
